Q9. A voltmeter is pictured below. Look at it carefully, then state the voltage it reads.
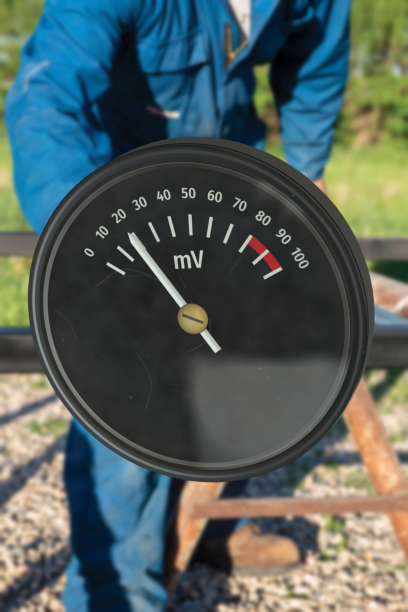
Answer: 20 mV
